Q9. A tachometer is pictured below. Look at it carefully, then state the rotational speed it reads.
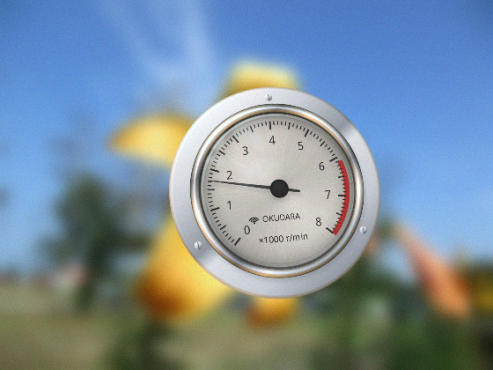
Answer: 1700 rpm
